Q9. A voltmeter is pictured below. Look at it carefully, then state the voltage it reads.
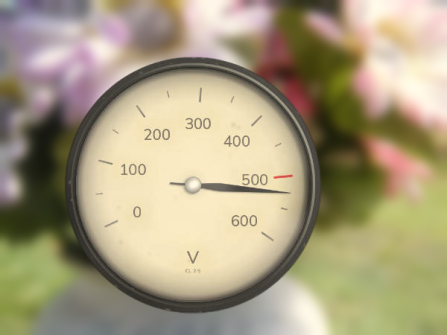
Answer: 525 V
